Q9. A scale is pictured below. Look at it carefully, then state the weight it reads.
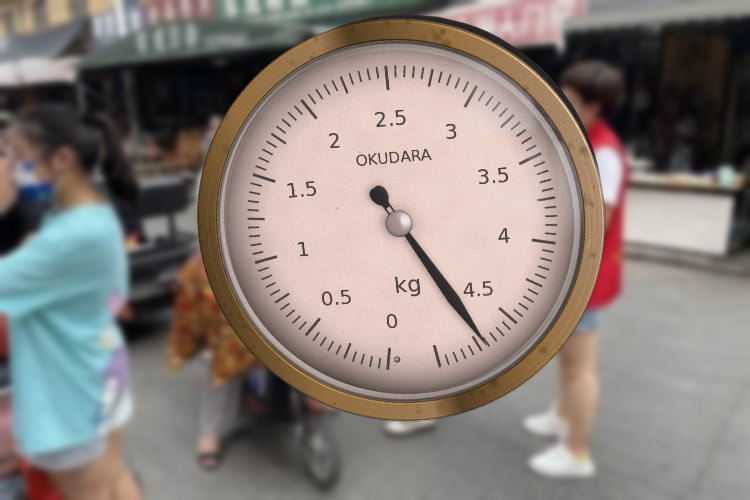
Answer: 4.7 kg
